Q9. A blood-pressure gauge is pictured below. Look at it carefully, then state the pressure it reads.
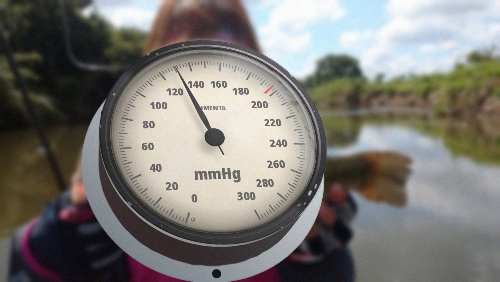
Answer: 130 mmHg
